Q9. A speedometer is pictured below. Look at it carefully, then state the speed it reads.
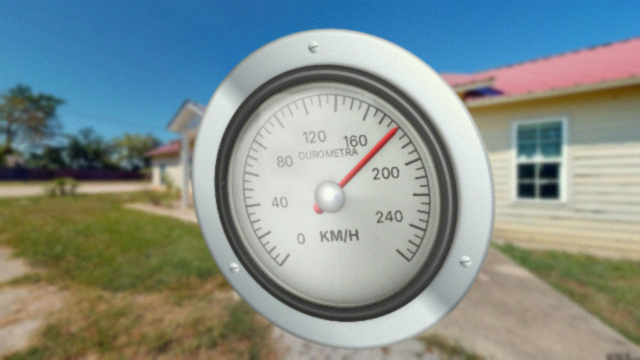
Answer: 180 km/h
